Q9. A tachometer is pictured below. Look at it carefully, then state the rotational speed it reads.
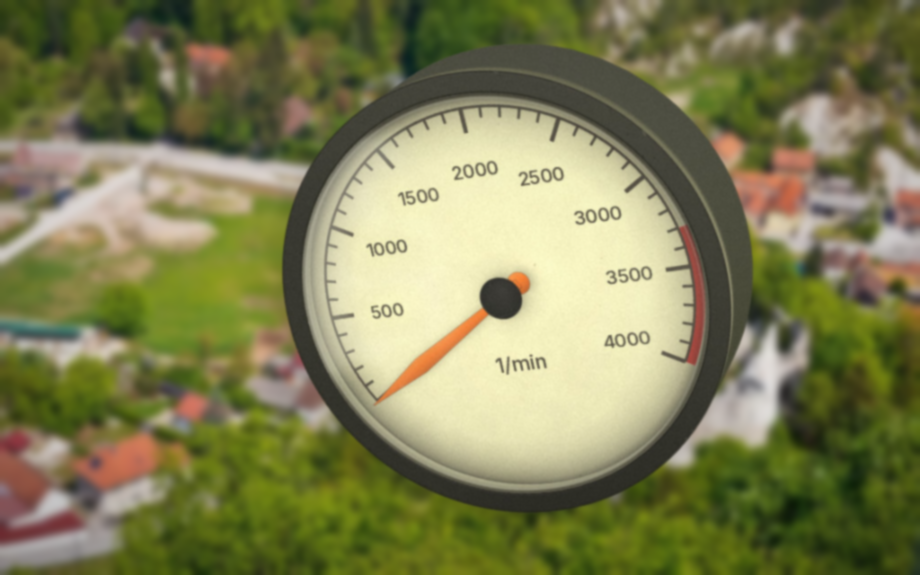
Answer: 0 rpm
